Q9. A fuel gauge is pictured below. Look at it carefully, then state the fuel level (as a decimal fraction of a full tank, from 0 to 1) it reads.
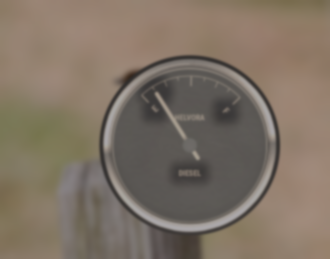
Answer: 0.125
